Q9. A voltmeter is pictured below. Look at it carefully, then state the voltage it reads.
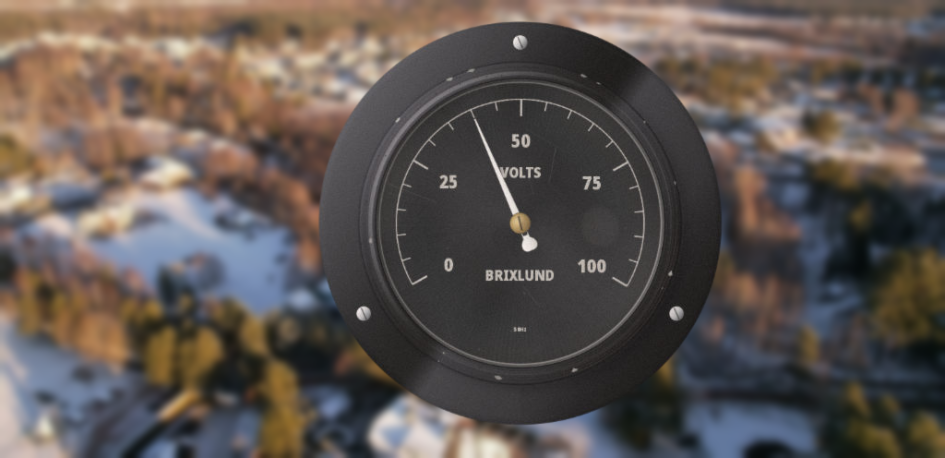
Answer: 40 V
